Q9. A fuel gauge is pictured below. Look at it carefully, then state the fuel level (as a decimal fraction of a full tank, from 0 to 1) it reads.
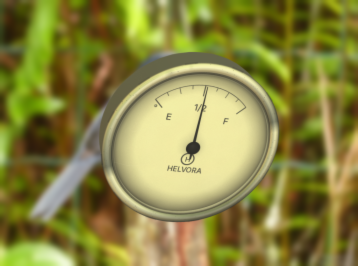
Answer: 0.5
